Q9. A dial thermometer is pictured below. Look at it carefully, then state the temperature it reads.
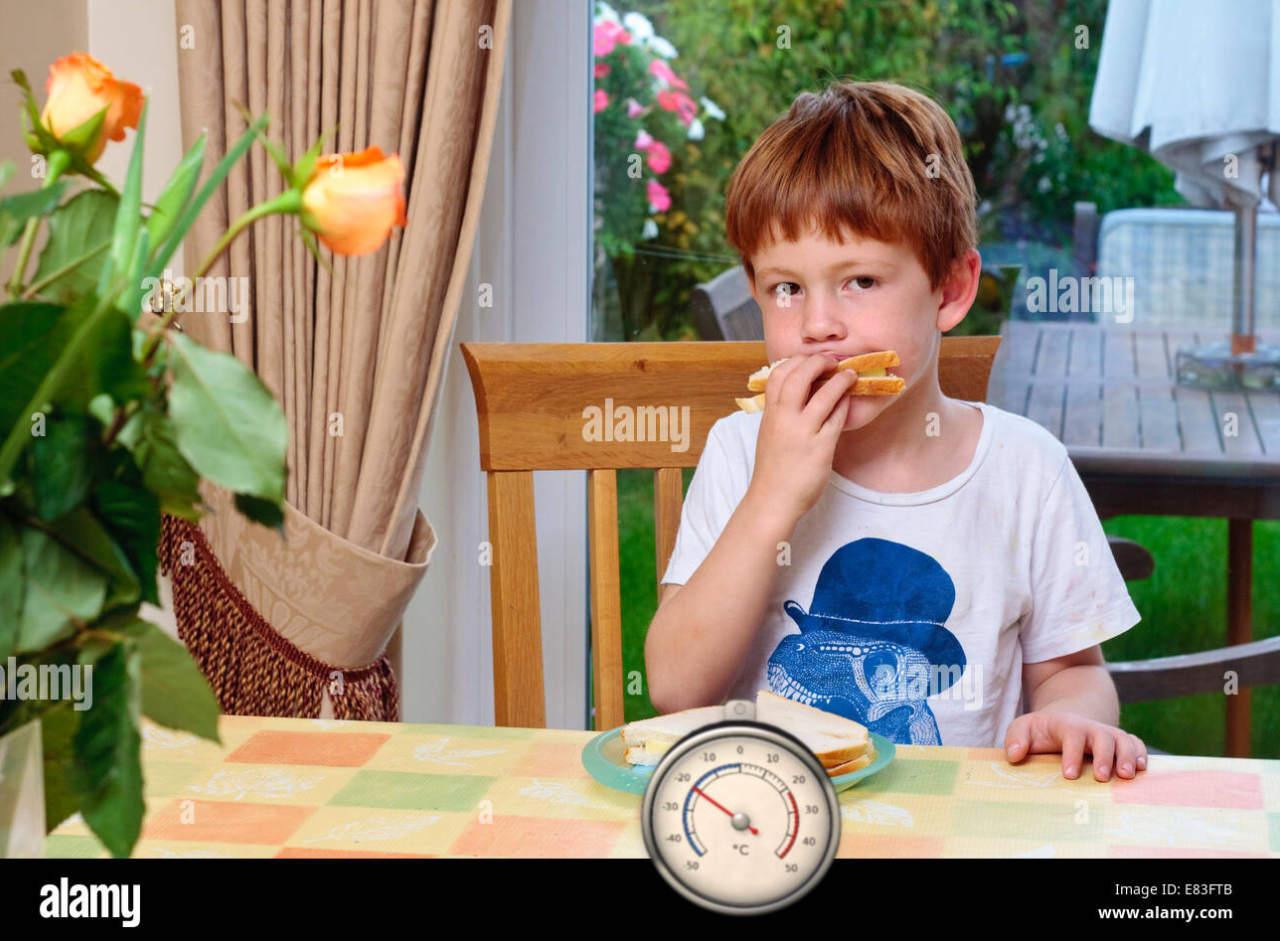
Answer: -20 °C
